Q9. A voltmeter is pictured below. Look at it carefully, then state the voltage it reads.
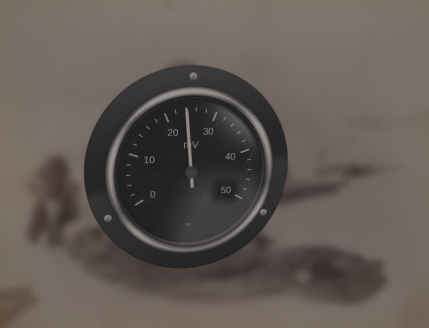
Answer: 24 mV
